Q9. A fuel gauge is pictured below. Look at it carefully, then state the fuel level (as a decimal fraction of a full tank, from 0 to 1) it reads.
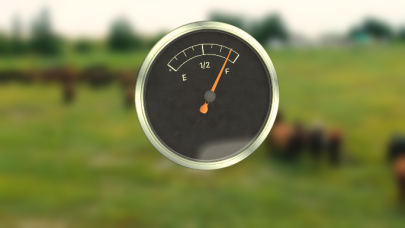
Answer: 0.875
